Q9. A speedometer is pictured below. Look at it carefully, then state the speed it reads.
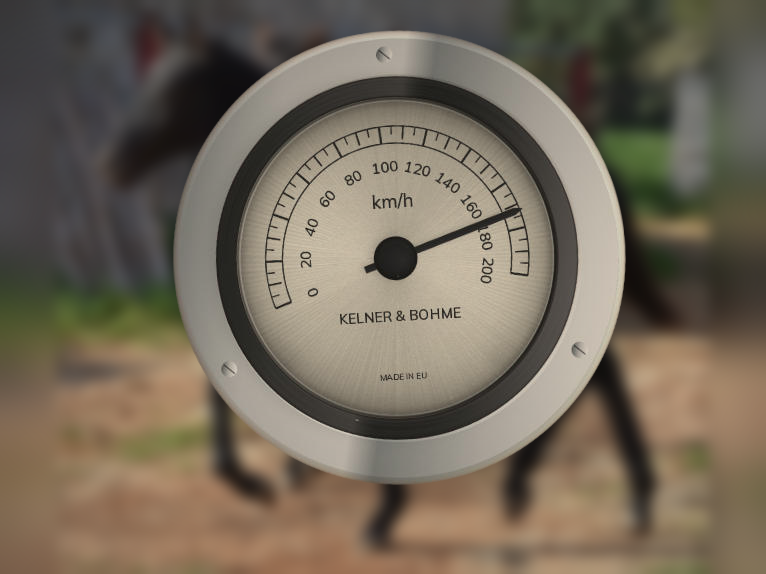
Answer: 172.5 km/h
